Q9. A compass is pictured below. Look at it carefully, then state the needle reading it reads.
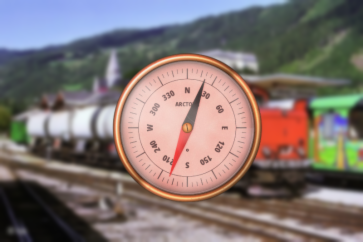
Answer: 200 °
